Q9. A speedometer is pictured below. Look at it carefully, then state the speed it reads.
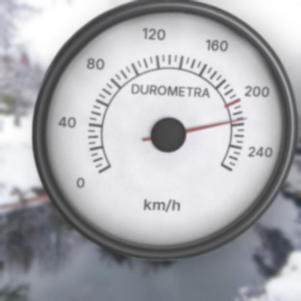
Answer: 215 km/h
